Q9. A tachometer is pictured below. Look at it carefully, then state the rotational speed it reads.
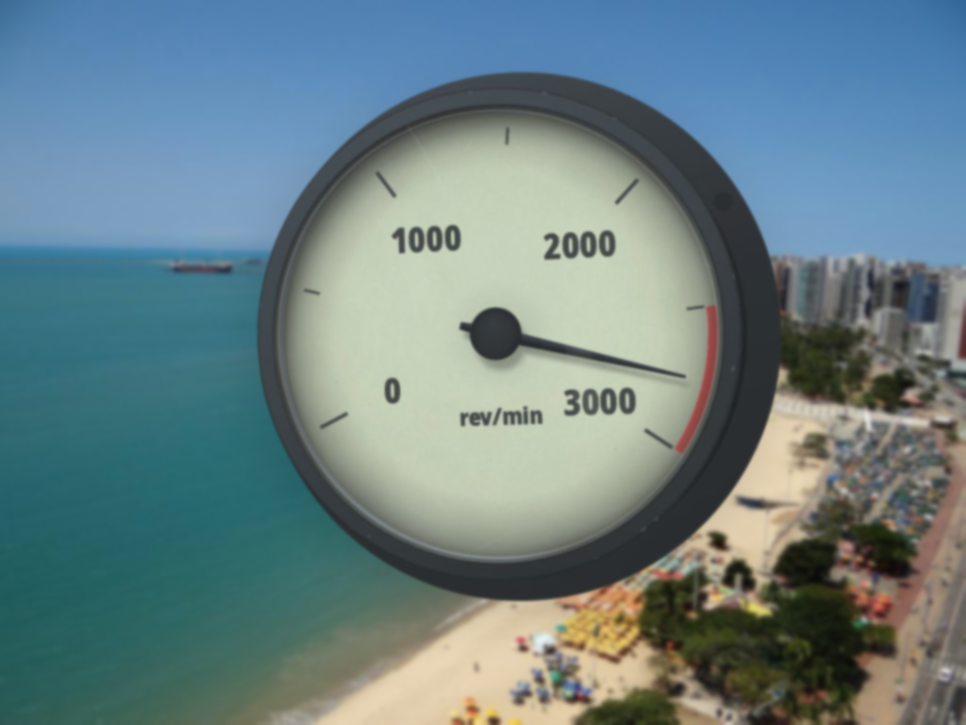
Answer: 2750 rpm
